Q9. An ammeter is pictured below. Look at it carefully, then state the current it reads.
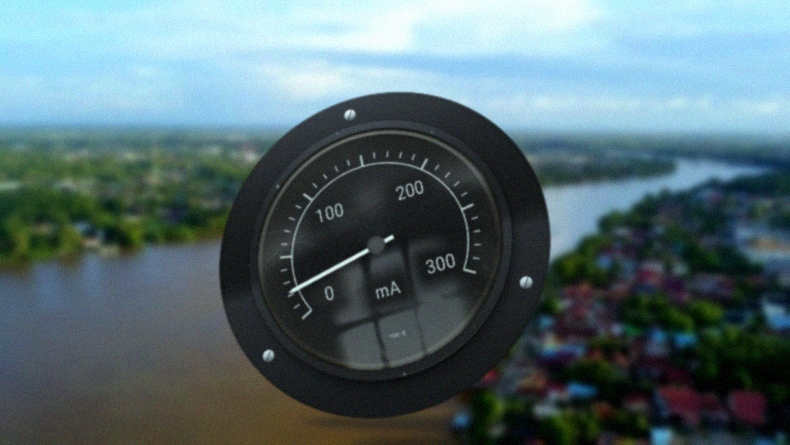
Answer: 20 mA
